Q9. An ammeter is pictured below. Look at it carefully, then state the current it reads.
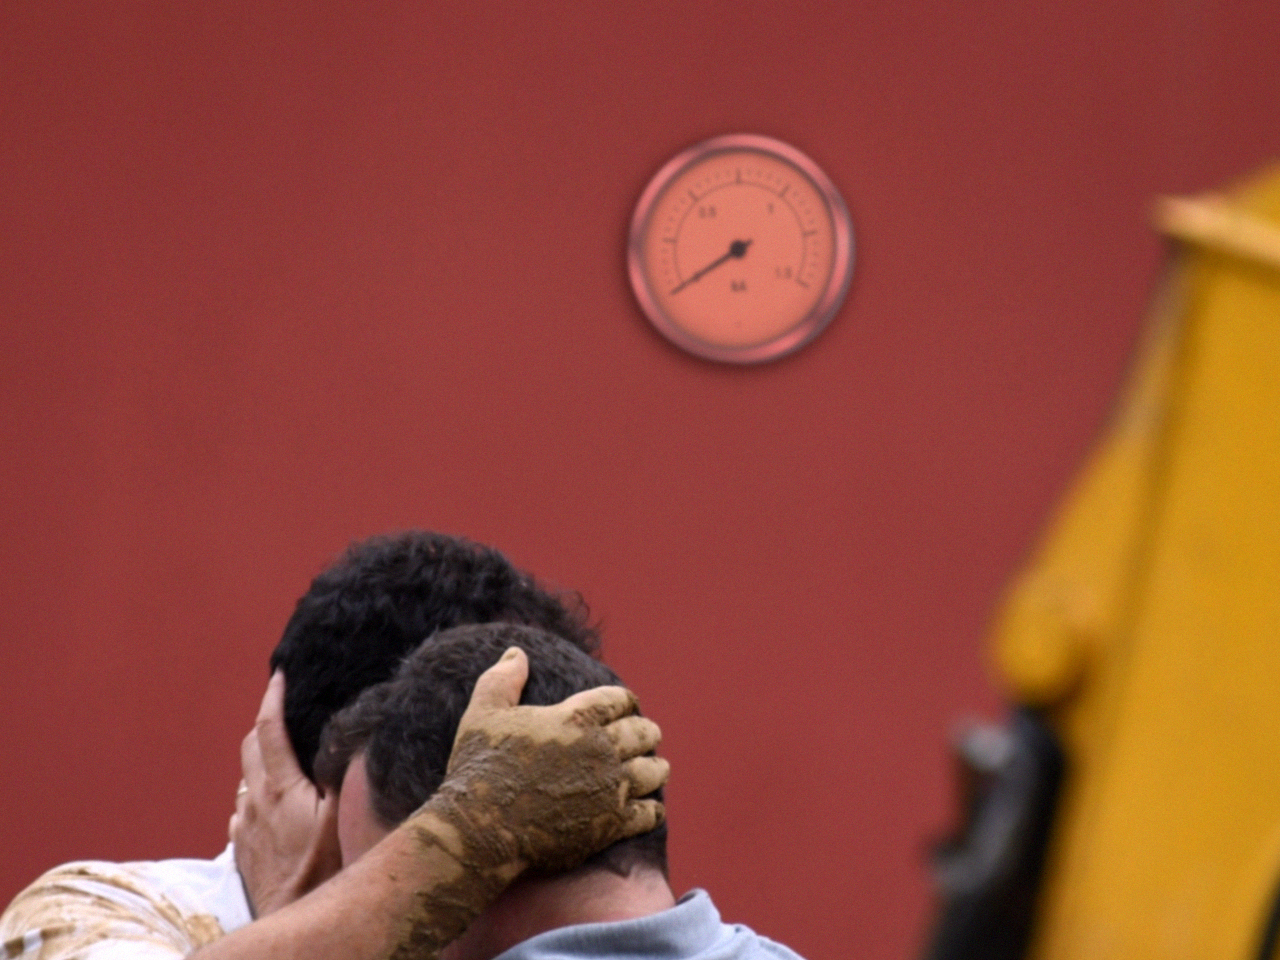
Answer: 0 kA
